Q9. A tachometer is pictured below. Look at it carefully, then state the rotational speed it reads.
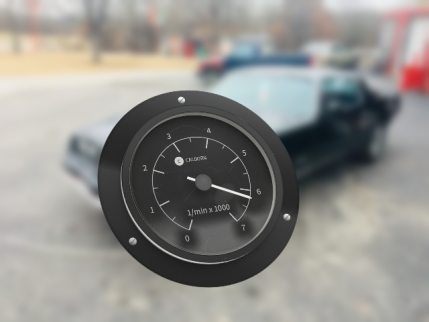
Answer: 6250 rpm
